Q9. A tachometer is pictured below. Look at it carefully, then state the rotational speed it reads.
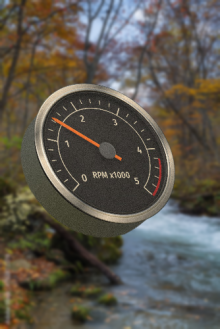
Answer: 1400 rpm
